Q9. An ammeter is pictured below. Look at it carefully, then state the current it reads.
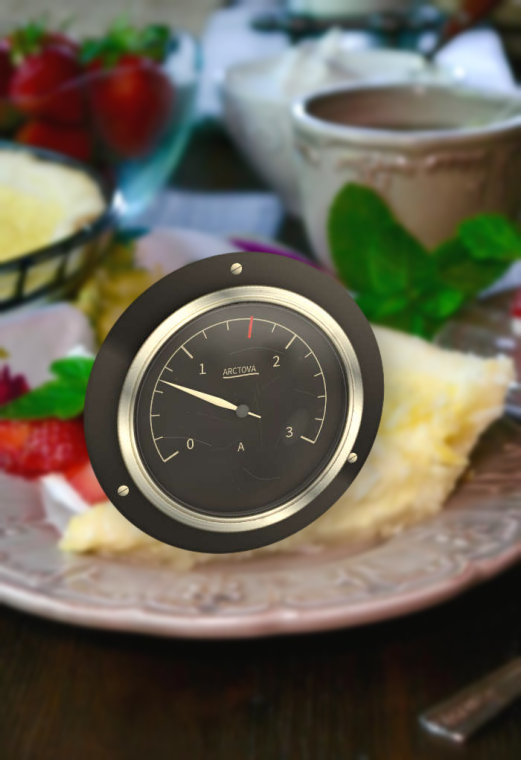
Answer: 0.7 A
